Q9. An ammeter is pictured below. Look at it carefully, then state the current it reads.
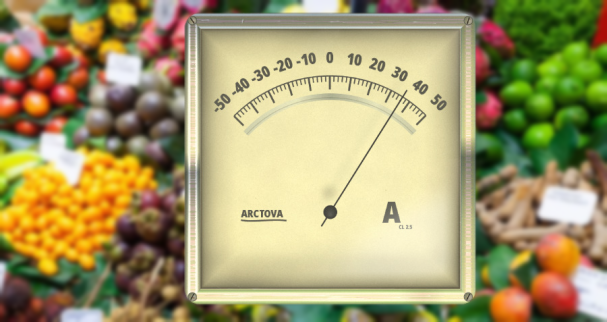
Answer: 36 A
